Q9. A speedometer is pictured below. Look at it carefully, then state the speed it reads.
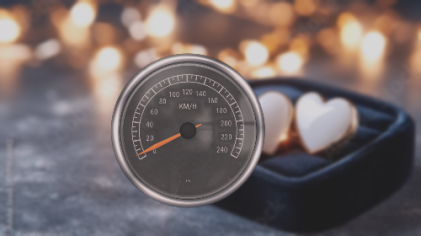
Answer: 5 km/h
